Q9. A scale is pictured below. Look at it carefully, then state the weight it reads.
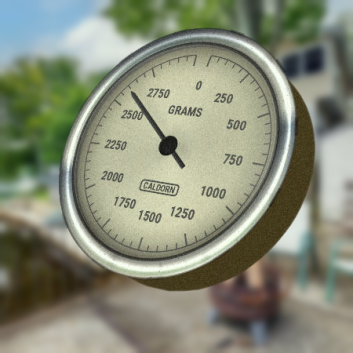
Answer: 2600 g
